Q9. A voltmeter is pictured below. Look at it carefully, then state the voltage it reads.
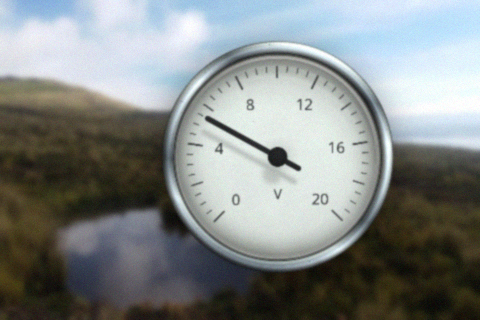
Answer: 5.5 V
